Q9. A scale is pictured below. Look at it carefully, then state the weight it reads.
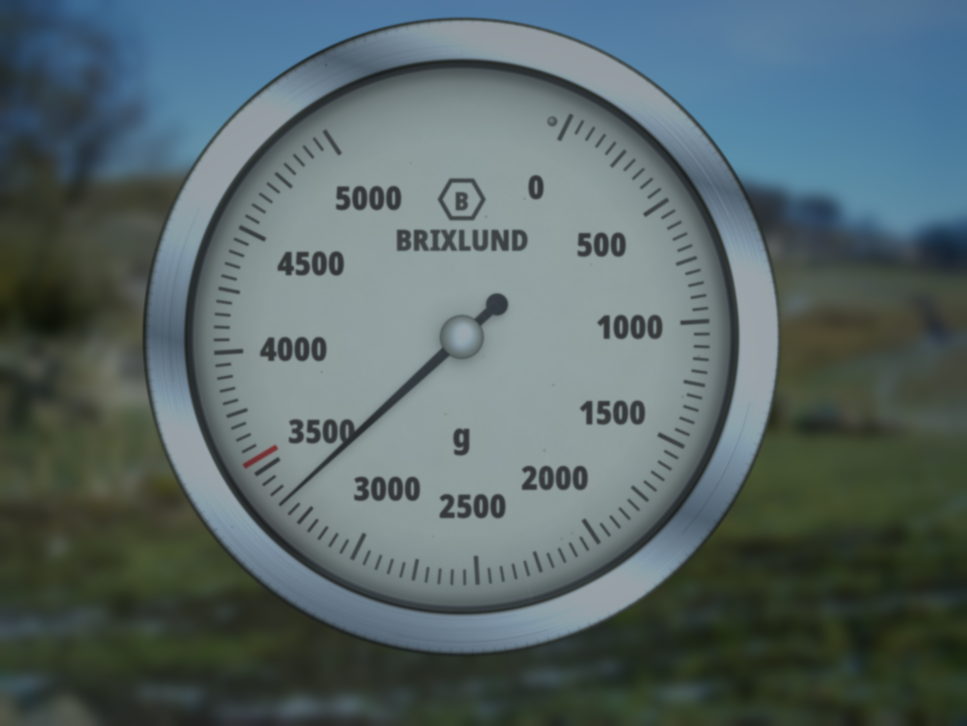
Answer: 3350 g
